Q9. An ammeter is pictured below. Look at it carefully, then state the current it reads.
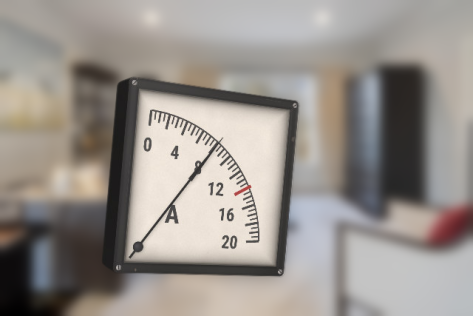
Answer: 8 A
